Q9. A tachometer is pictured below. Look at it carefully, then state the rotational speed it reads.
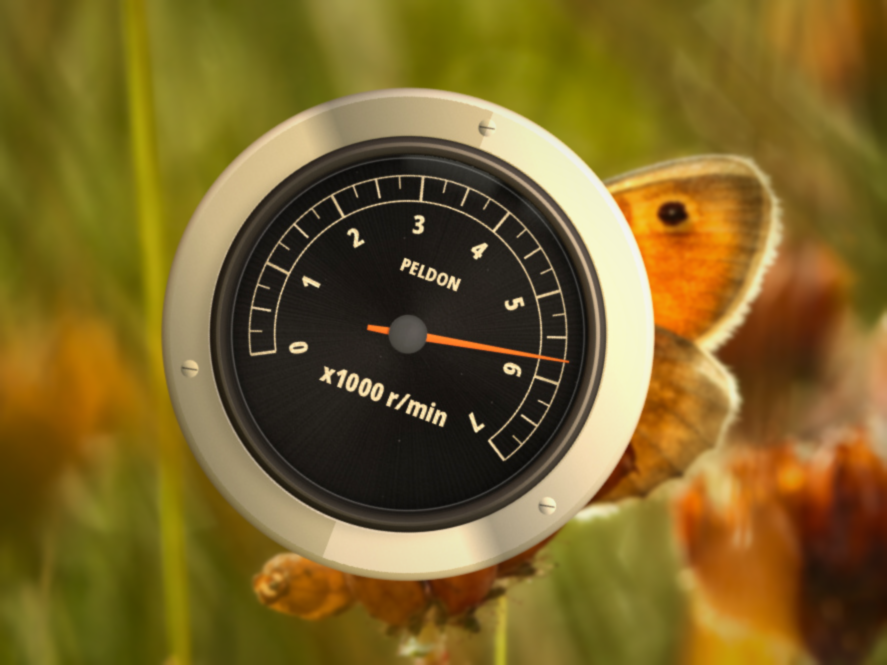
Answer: 5750 rpm
